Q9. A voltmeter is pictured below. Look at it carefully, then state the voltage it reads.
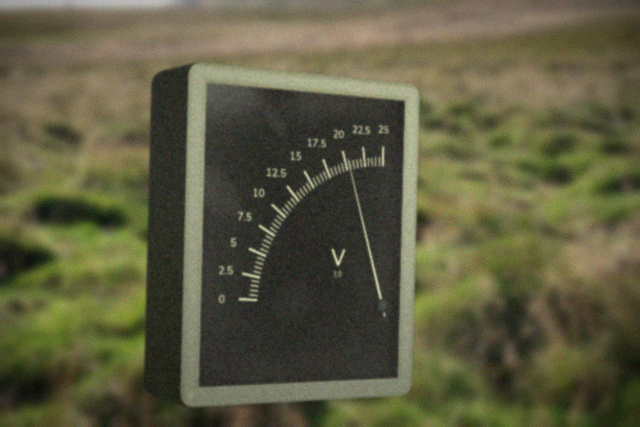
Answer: 20 V
